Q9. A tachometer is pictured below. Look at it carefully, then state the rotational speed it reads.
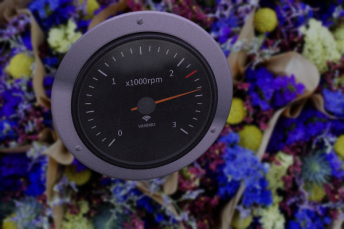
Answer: 2400 rpm
